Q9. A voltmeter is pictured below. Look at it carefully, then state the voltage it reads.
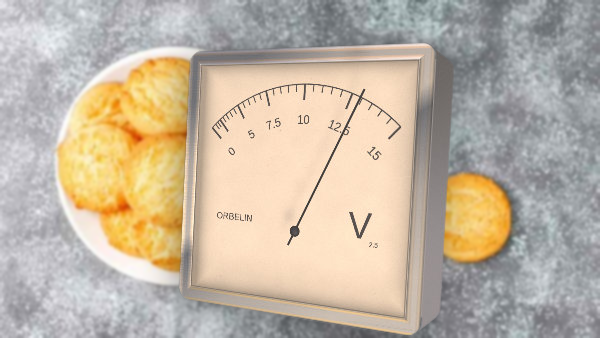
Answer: 13 V
